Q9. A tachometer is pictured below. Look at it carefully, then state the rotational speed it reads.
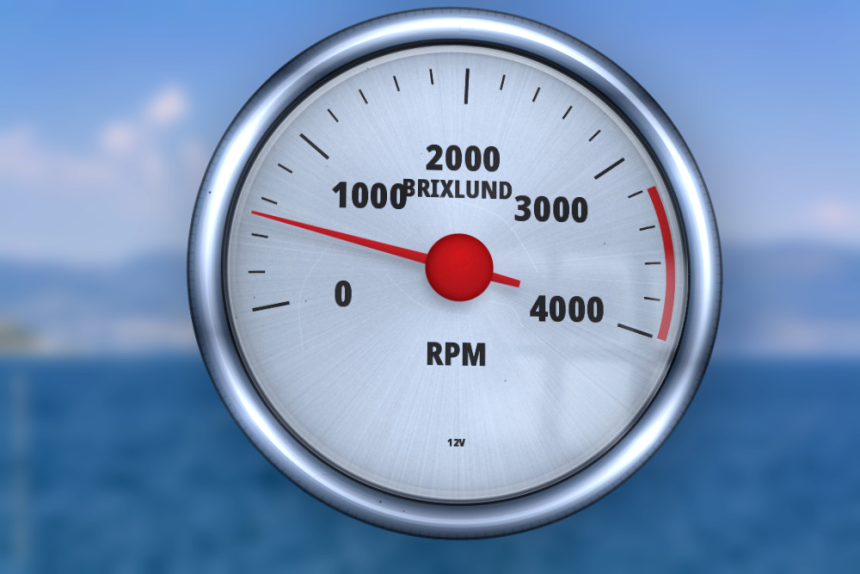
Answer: 500 rpm
